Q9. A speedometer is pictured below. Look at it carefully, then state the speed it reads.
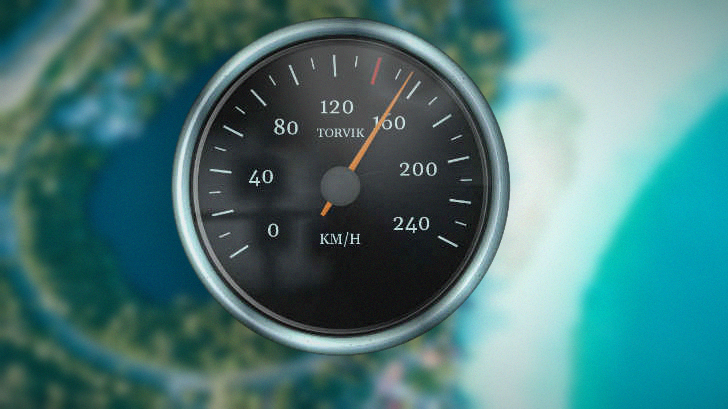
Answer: 155 km/h
